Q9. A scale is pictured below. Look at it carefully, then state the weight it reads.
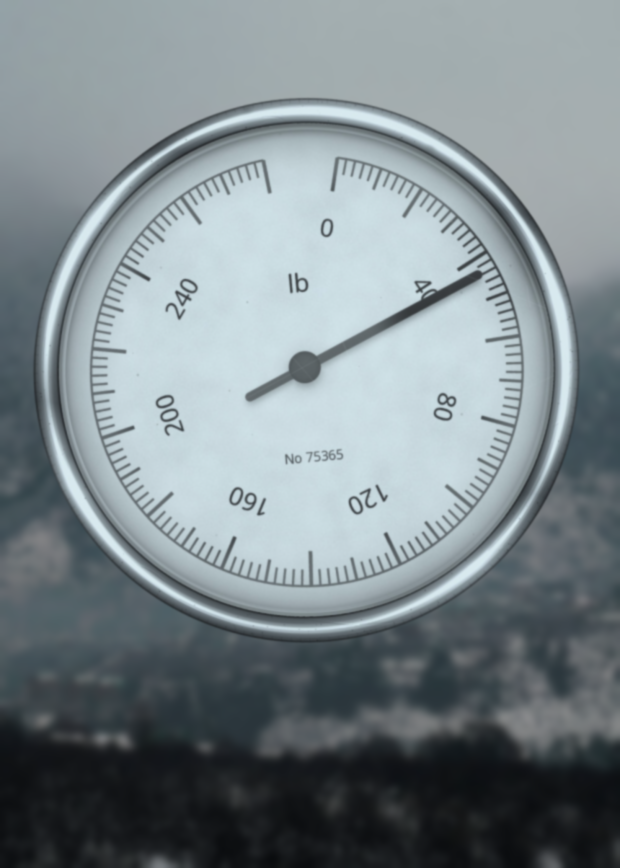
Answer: 44 lb
